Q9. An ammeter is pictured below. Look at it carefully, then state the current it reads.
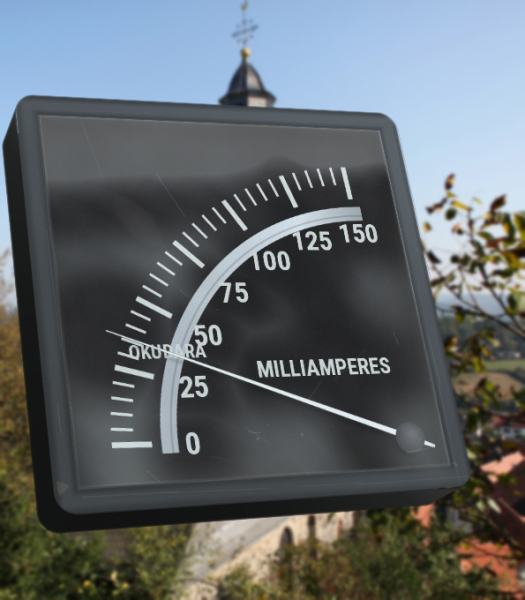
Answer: 35 mA
